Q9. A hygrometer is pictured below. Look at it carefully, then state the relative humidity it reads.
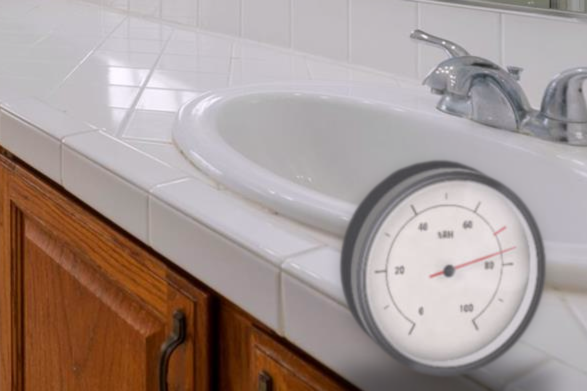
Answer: 75 %
